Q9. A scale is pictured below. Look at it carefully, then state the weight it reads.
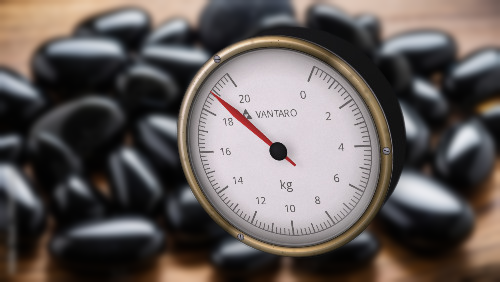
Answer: 19 kg
